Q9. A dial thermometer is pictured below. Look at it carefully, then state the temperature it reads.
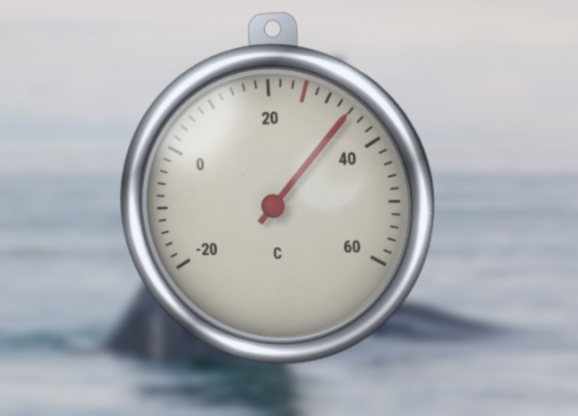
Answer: 34 °C
